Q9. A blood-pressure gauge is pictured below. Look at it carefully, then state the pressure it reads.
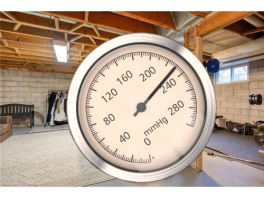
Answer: 230 mmHg
